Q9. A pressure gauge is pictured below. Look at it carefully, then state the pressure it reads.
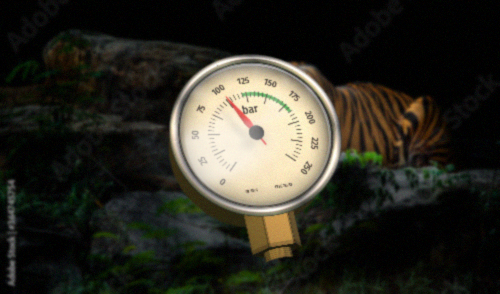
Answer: 100 bar
